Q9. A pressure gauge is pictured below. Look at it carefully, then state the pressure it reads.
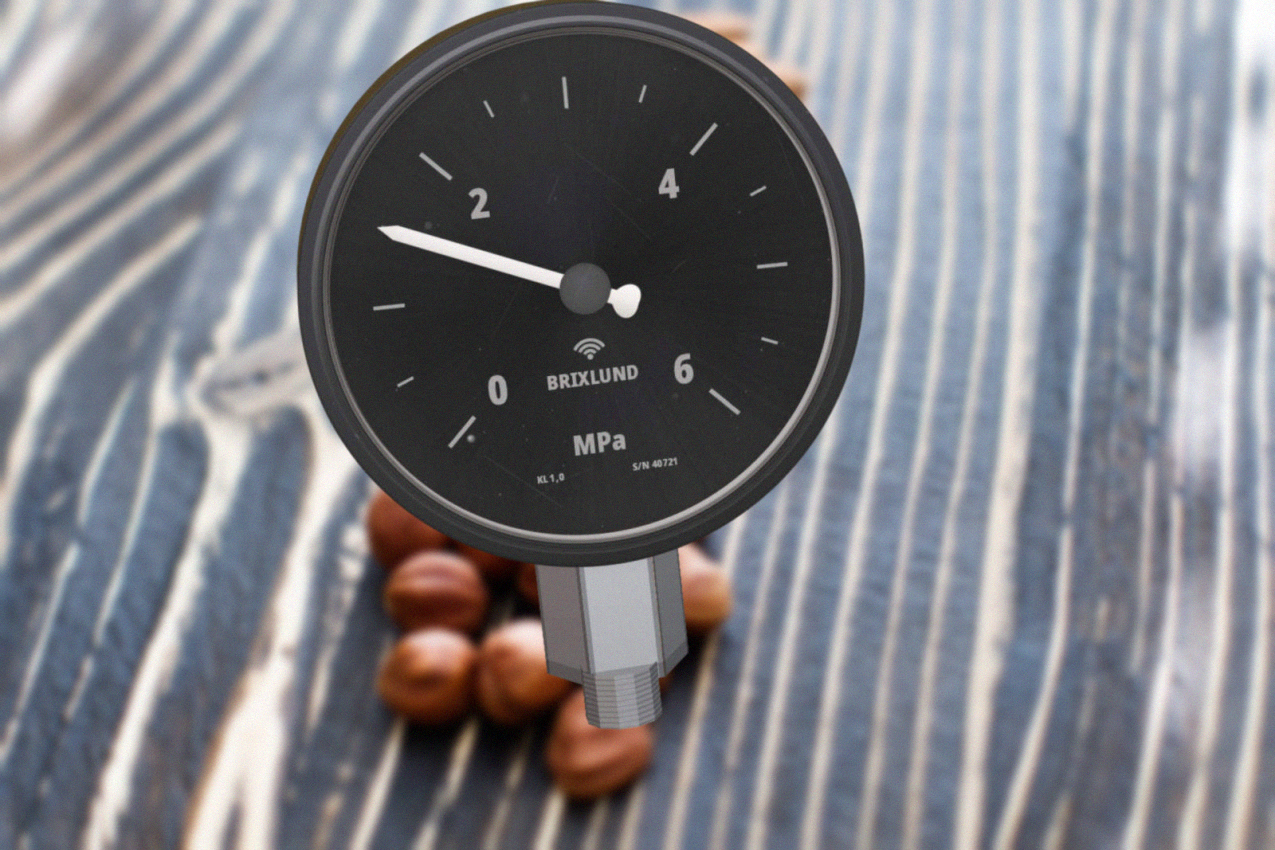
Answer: 1.5 MPa
